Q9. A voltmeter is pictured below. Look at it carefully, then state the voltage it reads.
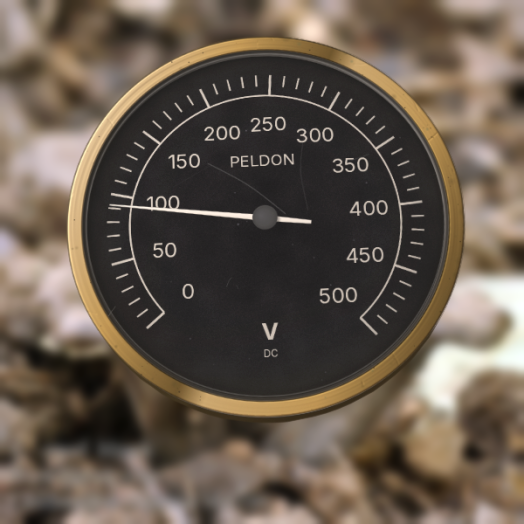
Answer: 90 V
